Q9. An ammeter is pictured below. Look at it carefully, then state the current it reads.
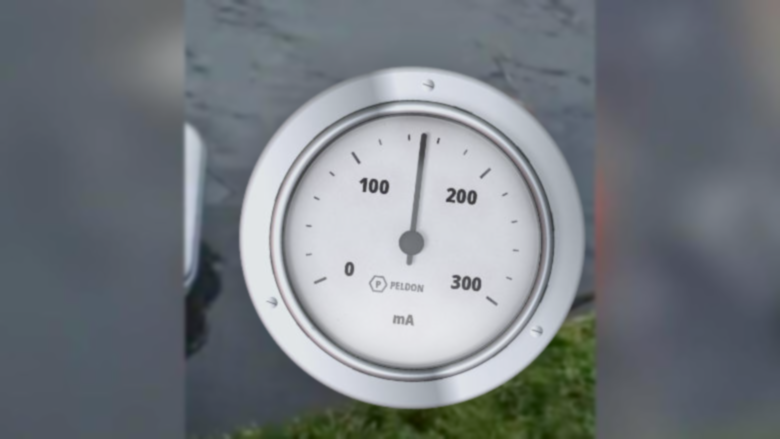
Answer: 150 mA
